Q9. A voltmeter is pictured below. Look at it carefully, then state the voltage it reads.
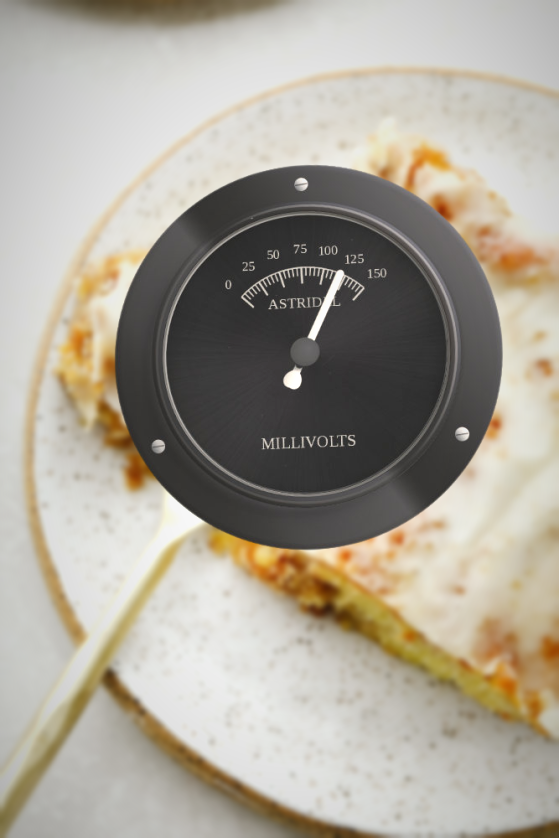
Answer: 120 mV
